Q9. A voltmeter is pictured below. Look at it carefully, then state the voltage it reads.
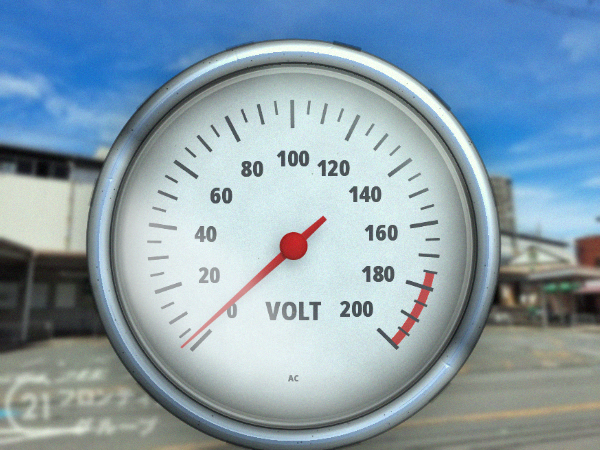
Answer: 2.5 V
